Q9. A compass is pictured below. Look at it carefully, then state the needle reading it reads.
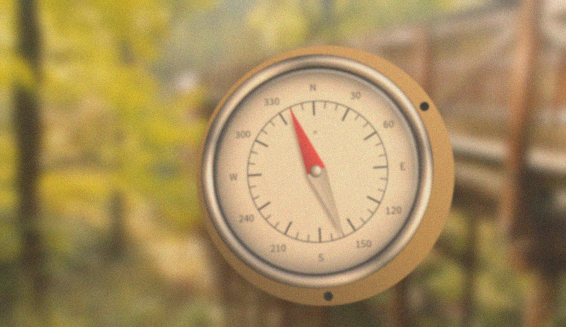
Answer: 340 °
